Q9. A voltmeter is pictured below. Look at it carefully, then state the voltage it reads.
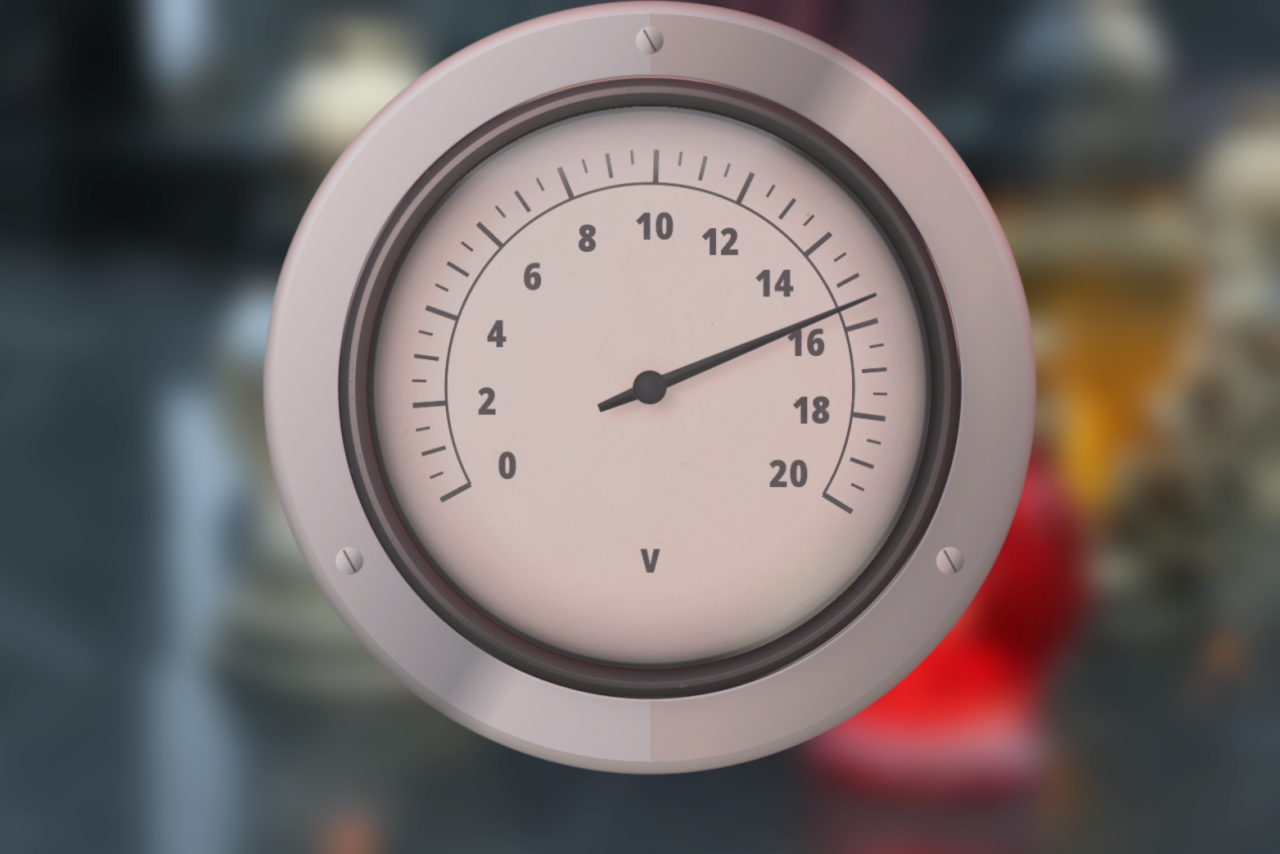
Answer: 15.5 V
